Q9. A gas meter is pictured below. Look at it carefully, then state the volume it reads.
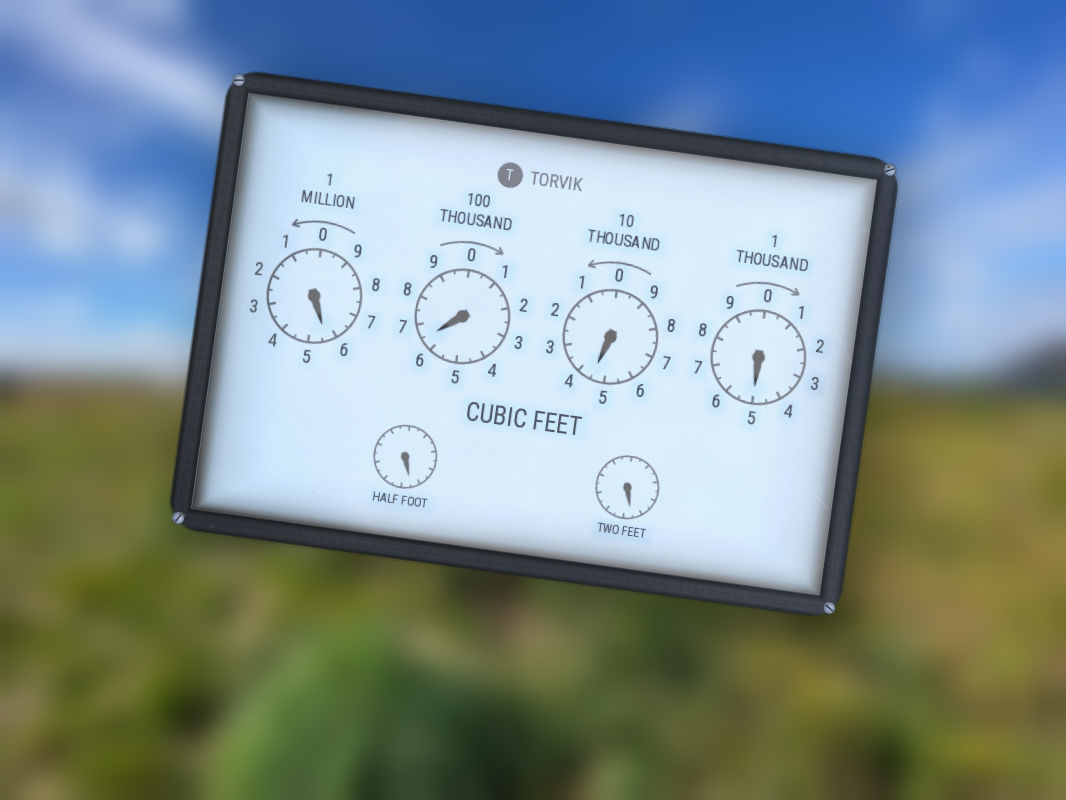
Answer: 564500 ft³
